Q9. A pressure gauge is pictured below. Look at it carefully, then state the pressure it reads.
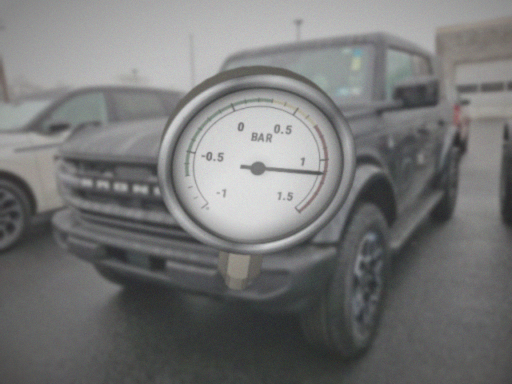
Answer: 1.1 bar
